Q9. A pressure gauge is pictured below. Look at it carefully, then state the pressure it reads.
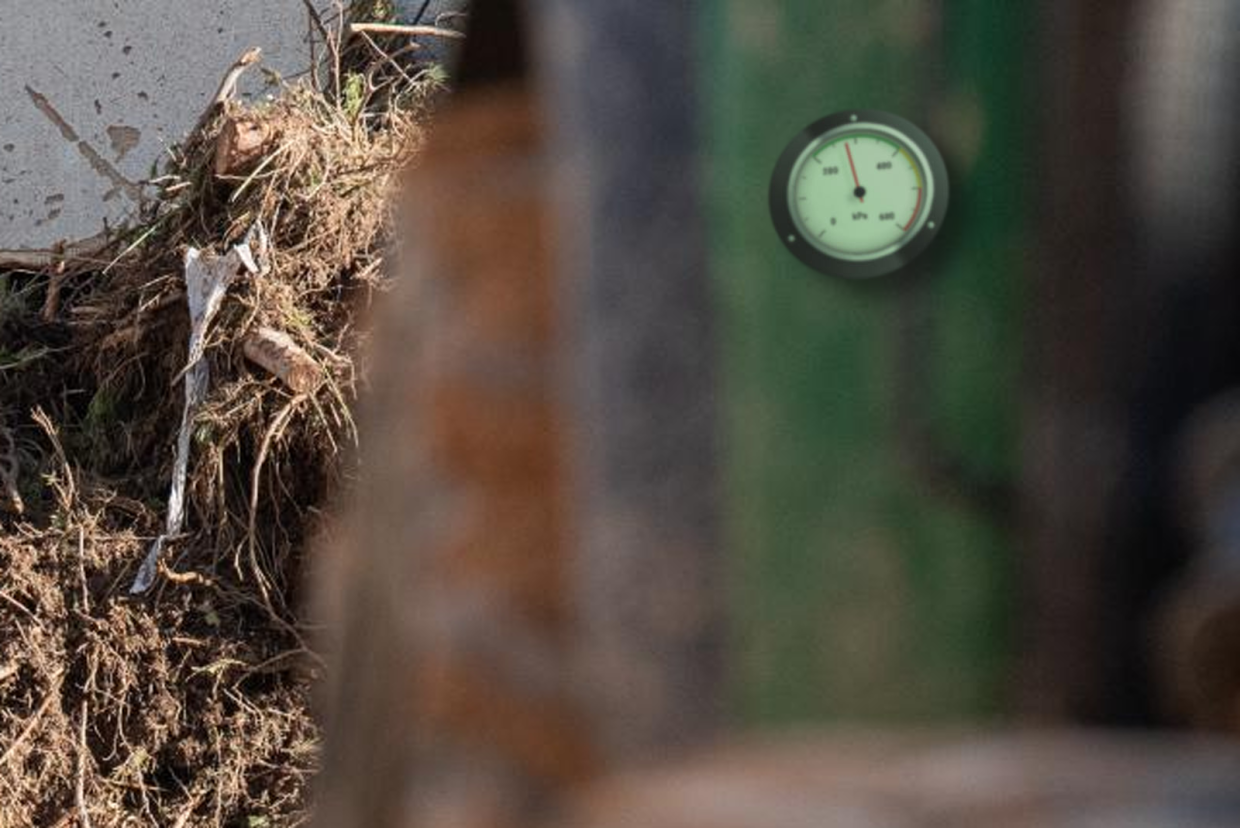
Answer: 275 kPa
